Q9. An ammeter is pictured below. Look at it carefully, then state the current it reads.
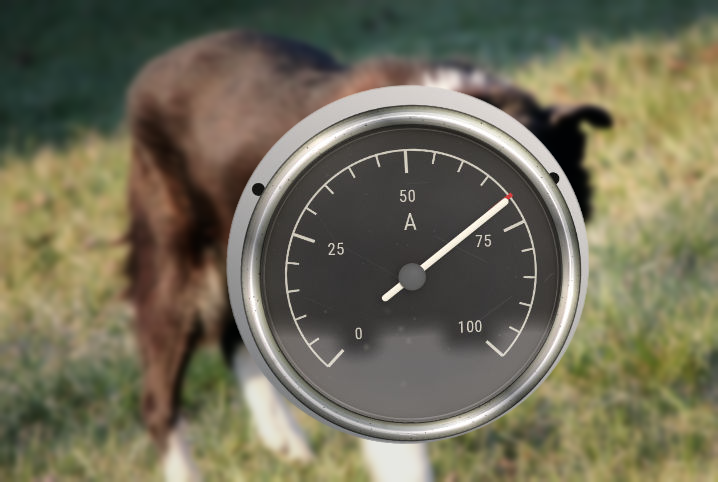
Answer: 70 A
